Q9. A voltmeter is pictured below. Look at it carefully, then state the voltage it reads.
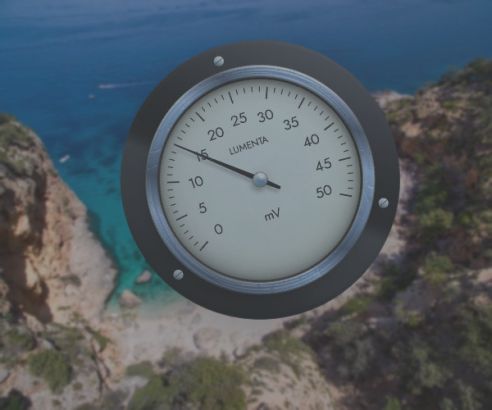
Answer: 15 mV
